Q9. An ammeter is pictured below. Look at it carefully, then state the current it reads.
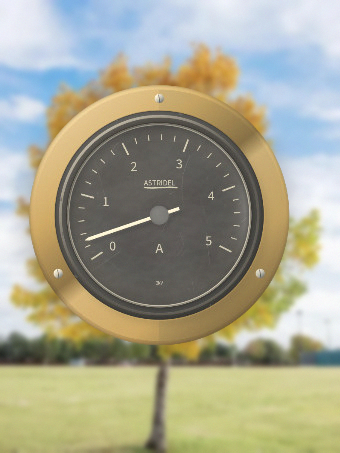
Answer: 0.3 A
